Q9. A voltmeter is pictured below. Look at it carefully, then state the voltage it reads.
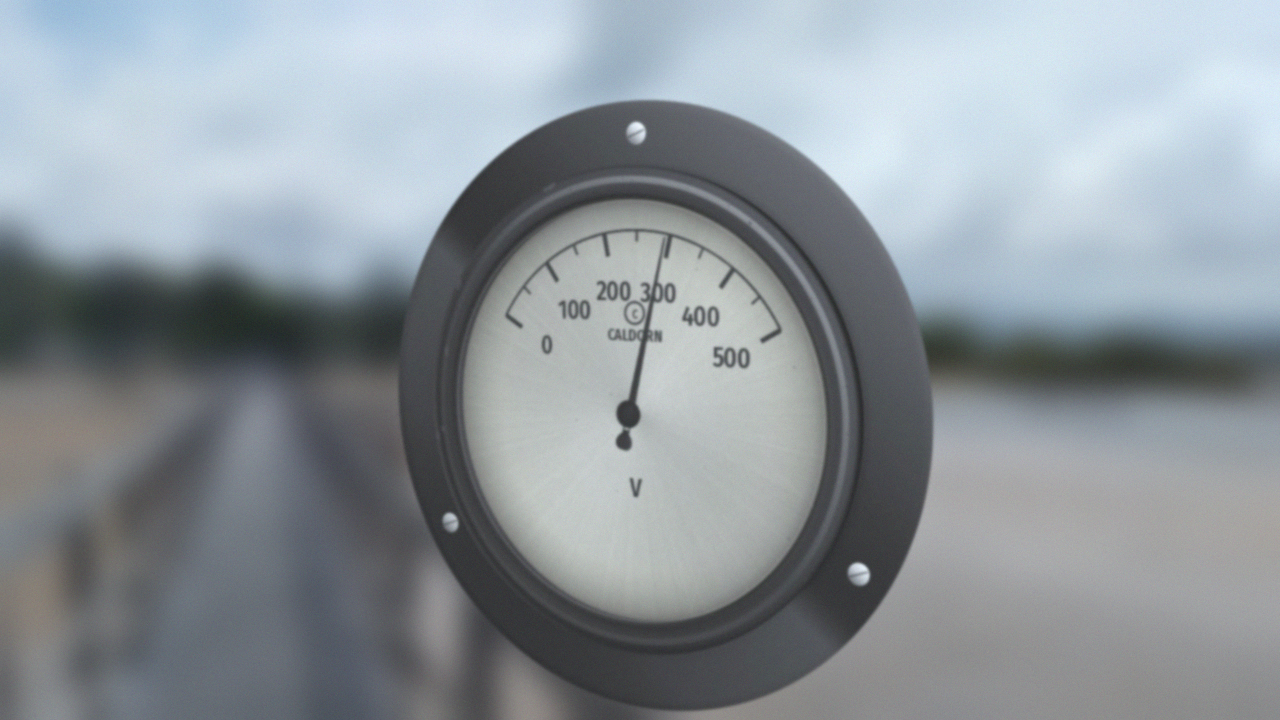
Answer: 300 V
